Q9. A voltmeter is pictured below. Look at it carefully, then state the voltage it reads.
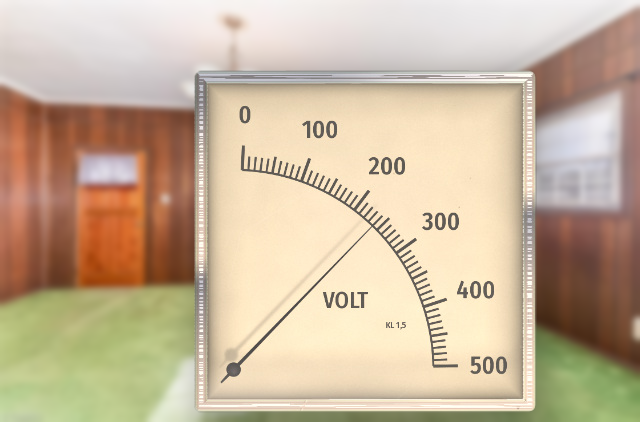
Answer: 240 V
